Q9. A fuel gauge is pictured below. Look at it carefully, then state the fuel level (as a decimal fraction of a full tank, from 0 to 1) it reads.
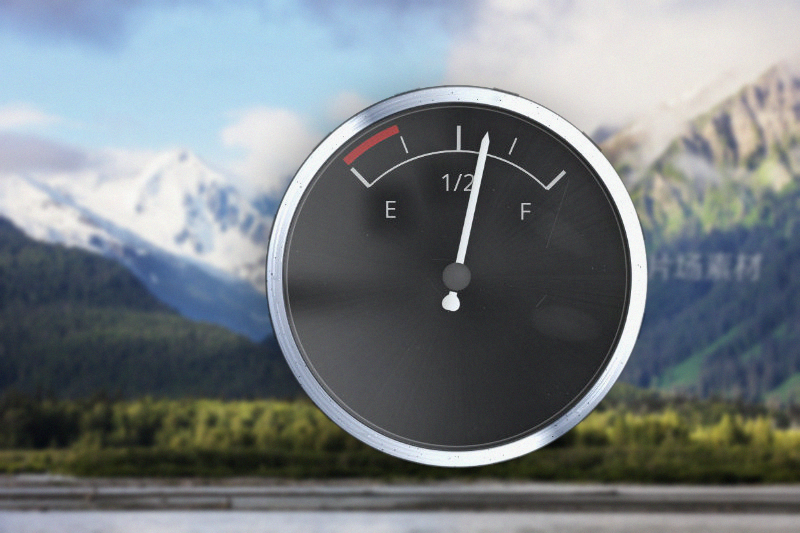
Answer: 0.625
